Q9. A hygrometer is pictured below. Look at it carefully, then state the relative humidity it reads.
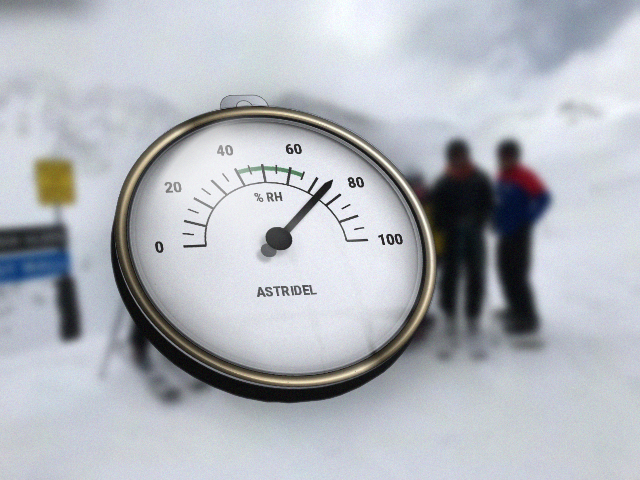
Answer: 75 %
